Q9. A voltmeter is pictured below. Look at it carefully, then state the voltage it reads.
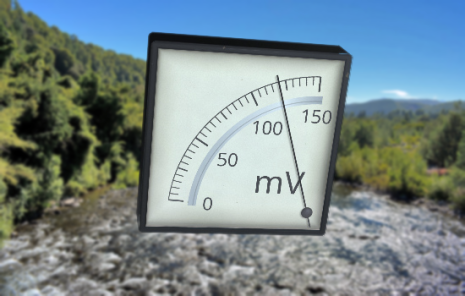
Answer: 120 mV
